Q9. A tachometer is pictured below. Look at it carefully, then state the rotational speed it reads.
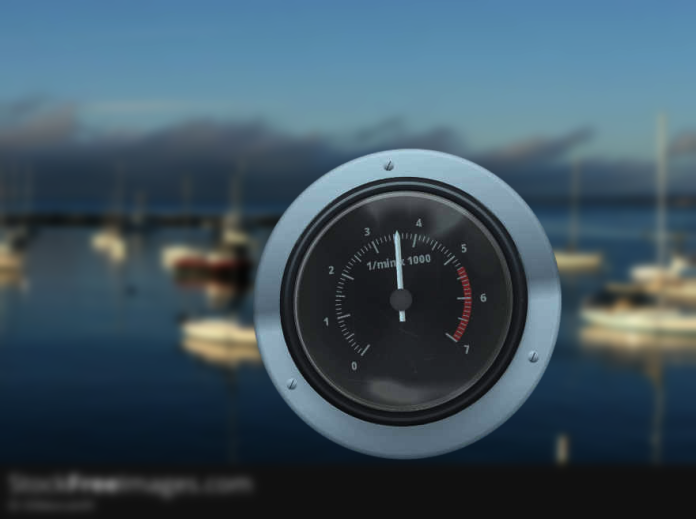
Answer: 3600 rpm
